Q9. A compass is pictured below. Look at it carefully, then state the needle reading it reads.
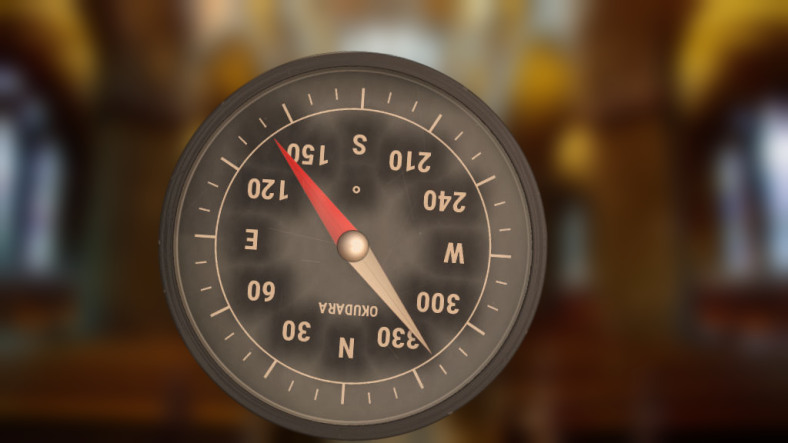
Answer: 140 °
